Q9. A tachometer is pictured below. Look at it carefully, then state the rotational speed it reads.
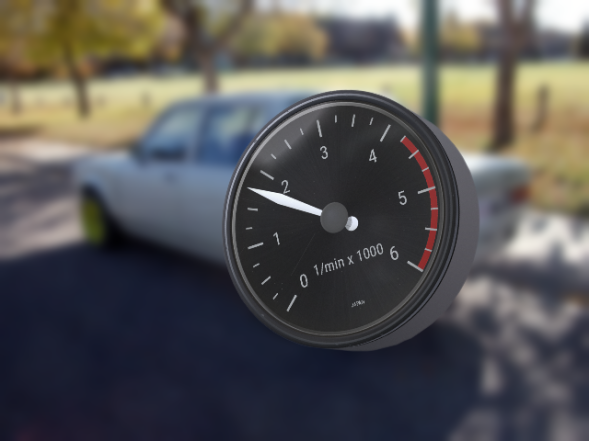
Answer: 1750 rpm
